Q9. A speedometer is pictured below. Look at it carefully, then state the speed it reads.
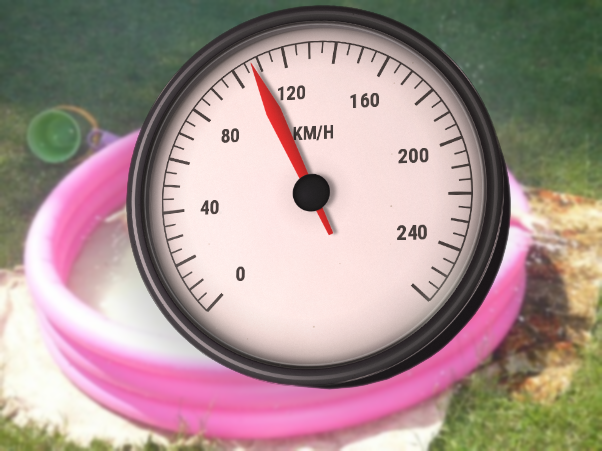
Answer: 107.5 km/h
